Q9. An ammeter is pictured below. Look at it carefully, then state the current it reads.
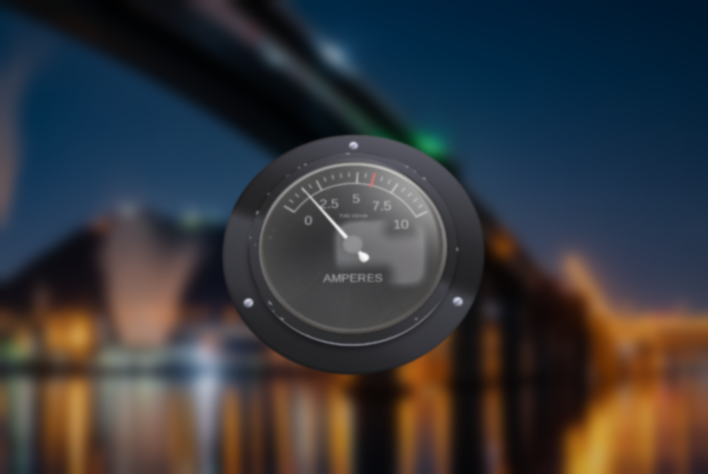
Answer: 1.5 A
